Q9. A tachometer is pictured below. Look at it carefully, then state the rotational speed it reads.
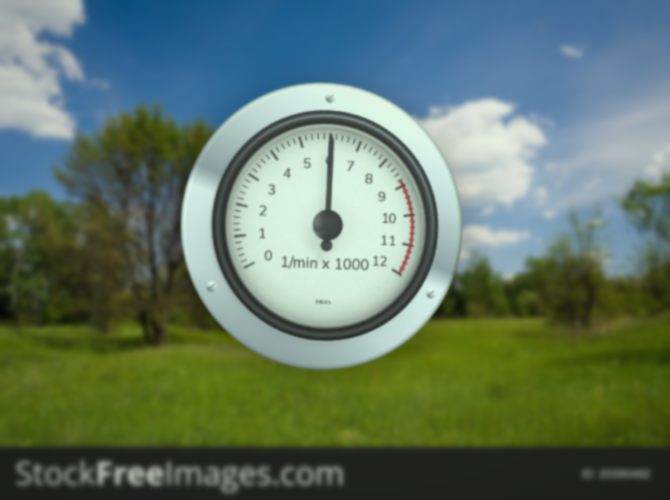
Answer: 6000 rpm
